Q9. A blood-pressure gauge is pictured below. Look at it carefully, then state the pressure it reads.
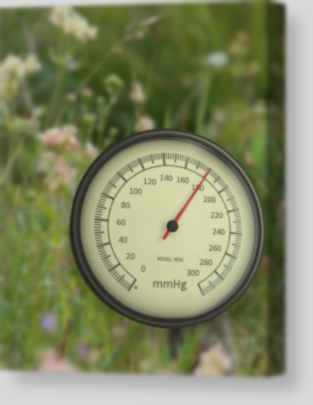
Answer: 180 mmHg
